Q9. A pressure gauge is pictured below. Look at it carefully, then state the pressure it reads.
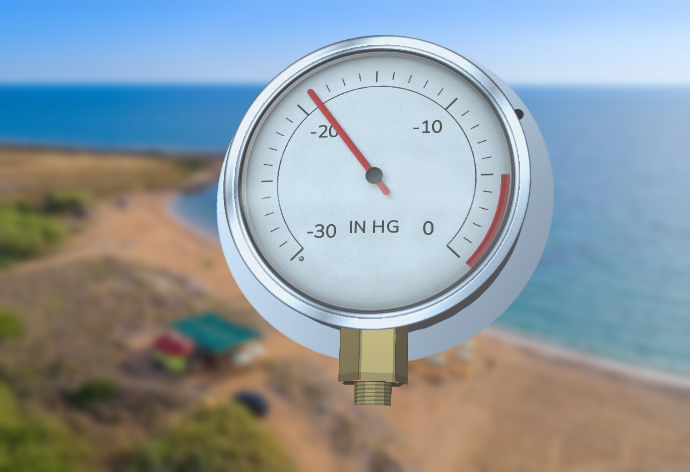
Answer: -19 inHg
